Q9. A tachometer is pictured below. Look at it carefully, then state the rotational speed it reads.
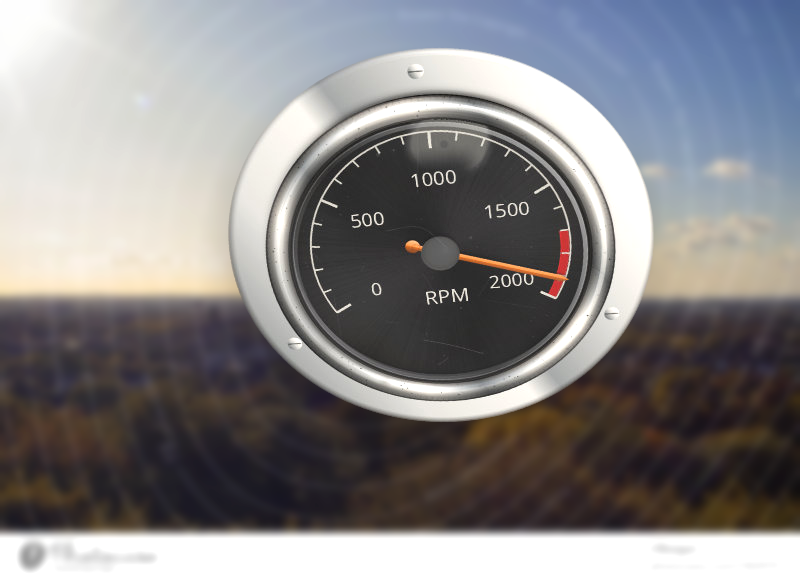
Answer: 1900 rpm
